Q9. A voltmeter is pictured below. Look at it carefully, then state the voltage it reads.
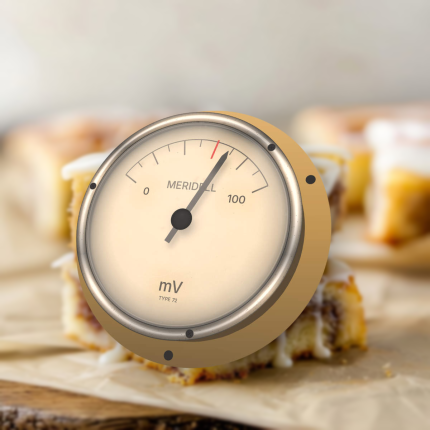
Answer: 70 mV
